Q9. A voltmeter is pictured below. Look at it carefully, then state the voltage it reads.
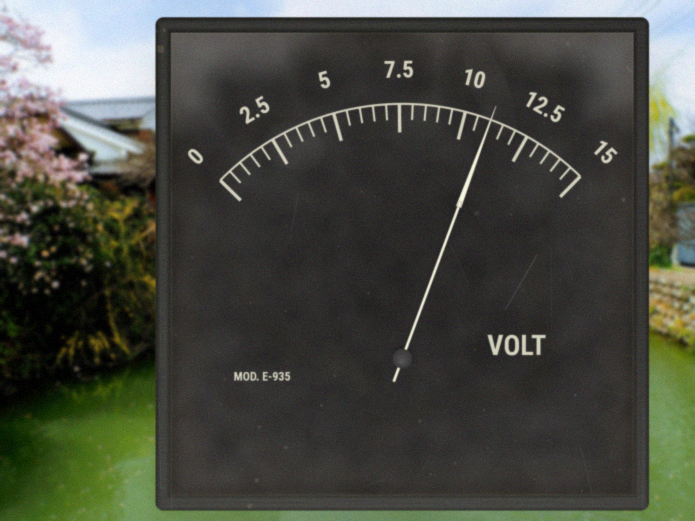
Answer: 11 V
